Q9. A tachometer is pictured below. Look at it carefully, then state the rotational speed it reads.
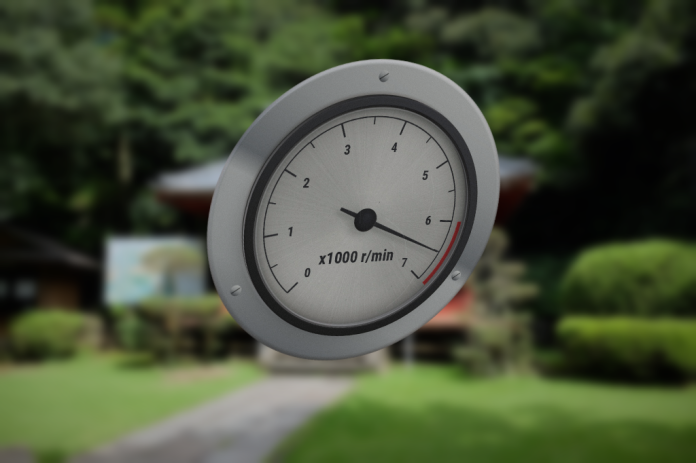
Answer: 6500 rpm
